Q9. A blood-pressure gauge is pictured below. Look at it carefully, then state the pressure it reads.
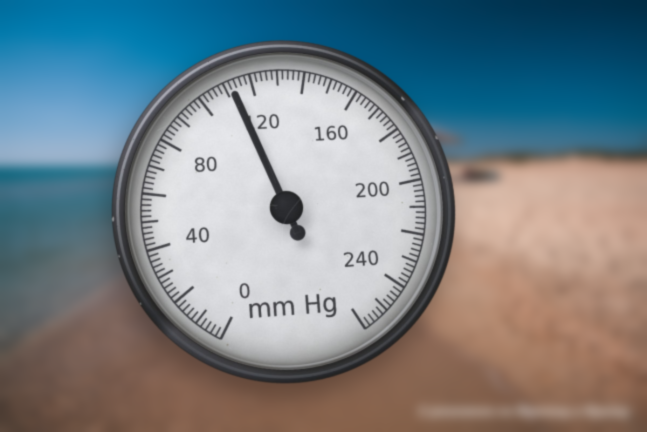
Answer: 112 mmHg
